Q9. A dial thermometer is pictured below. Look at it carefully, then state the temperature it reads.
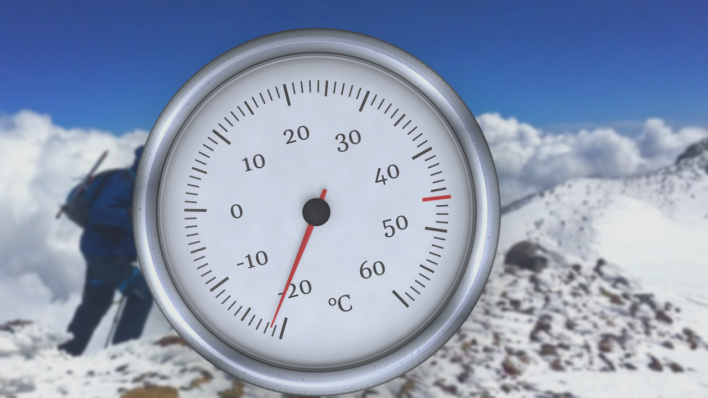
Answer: -18.5 °C
